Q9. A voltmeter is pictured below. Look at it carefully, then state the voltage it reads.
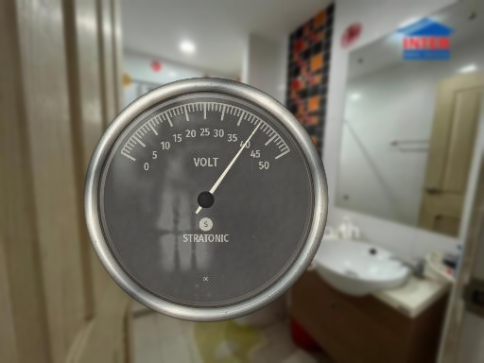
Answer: 40 V
